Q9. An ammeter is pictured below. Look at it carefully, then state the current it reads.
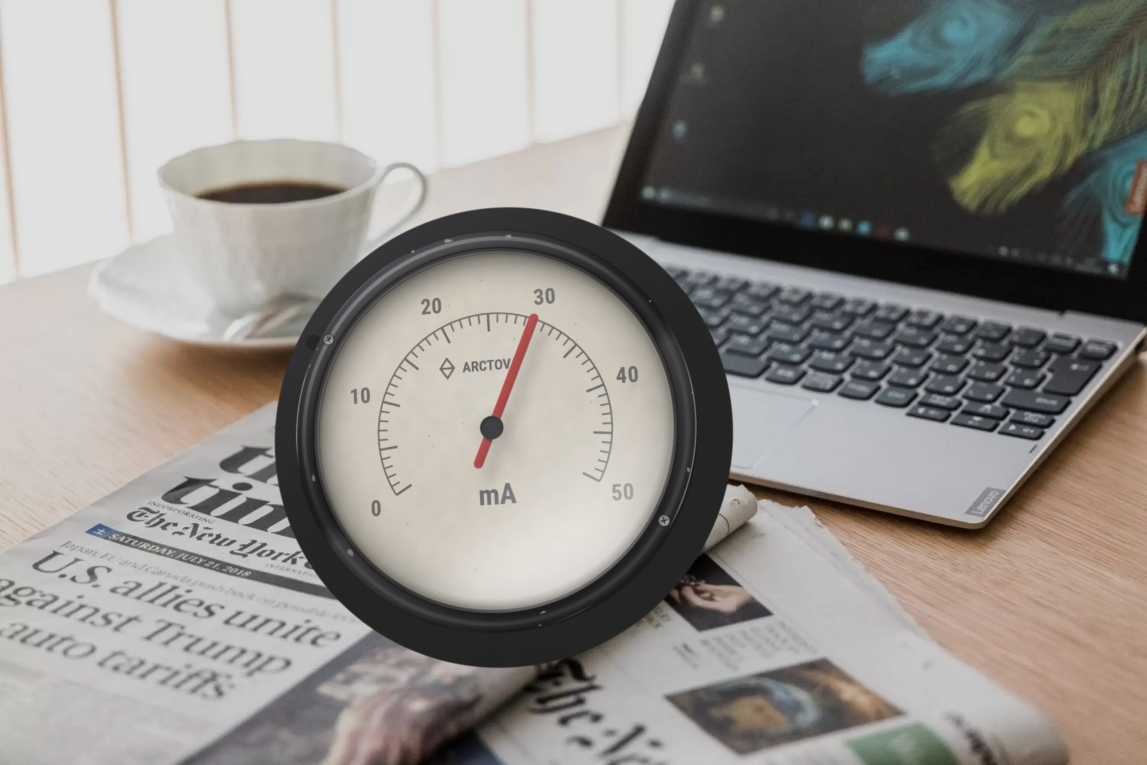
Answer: 30 mA
